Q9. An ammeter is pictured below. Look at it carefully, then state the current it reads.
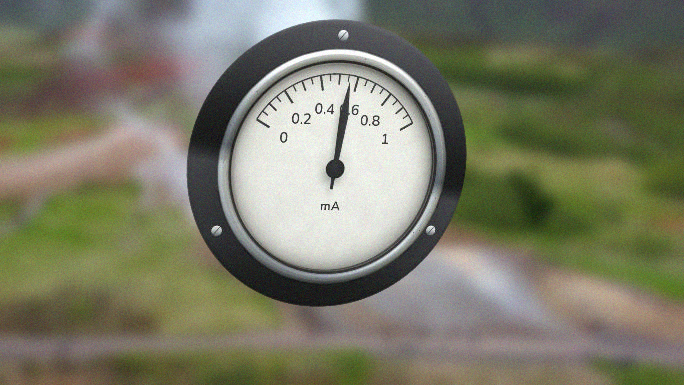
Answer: 0.55 mA
